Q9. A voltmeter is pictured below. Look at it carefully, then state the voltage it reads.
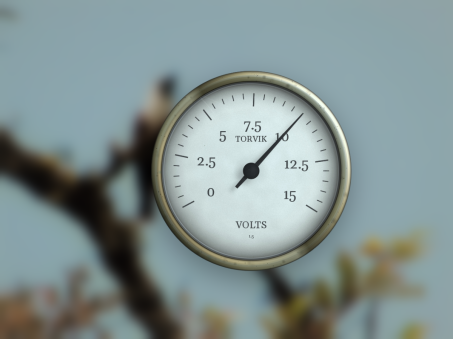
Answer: 10 V
